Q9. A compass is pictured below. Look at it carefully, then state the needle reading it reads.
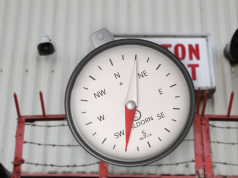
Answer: 210 °
